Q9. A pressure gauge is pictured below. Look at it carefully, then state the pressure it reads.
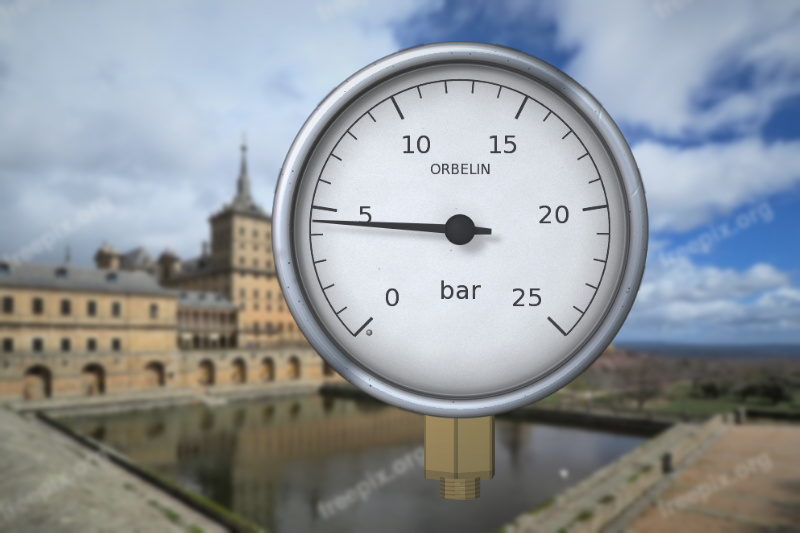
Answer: 4.5 bar
